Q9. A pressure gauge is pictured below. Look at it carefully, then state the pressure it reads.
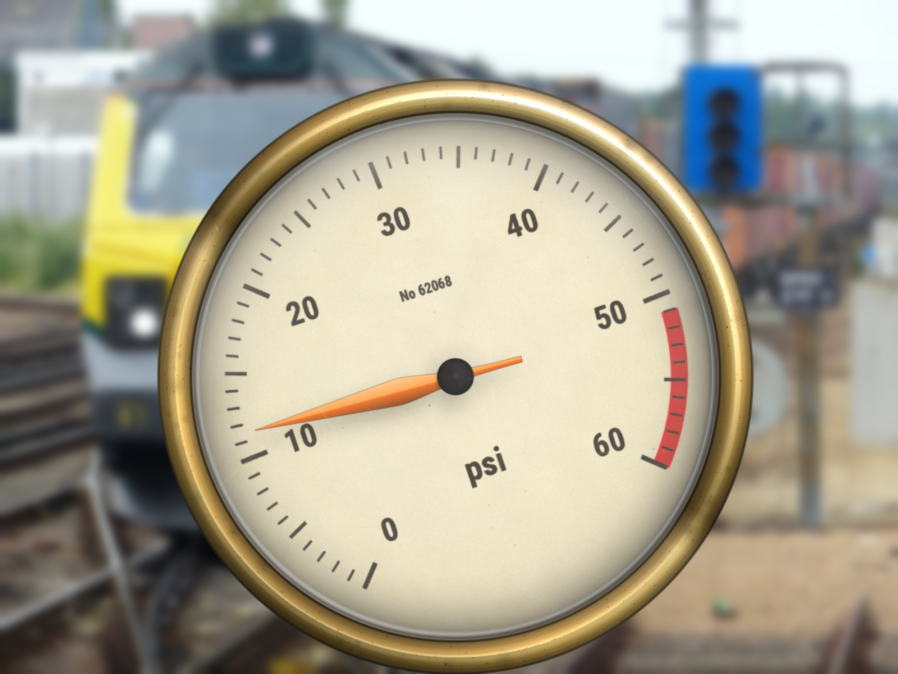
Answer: 11.5 psi
